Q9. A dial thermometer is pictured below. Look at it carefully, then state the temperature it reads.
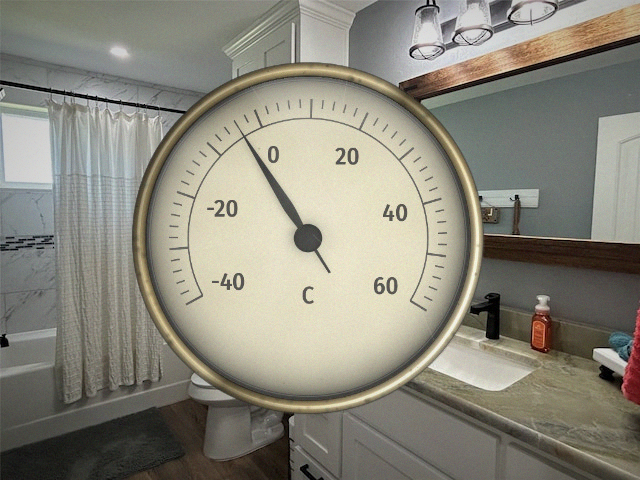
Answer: -4 °C
